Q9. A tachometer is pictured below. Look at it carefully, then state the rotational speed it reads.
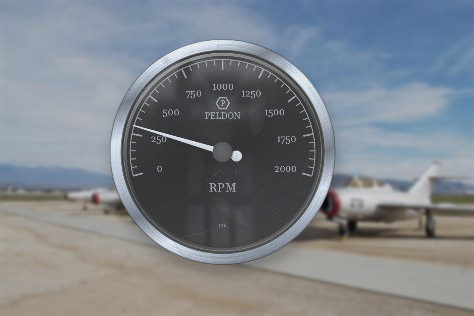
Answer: 300 rpm
